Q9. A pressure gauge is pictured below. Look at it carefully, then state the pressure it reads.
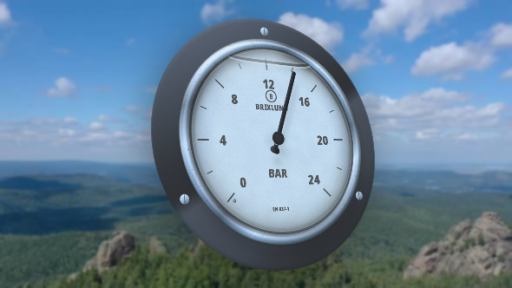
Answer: 14 bar
